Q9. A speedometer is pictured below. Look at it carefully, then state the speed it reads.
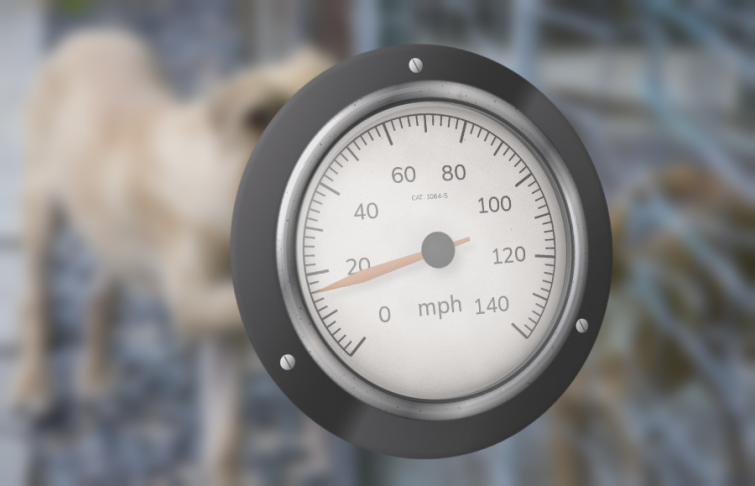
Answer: 16 mph
